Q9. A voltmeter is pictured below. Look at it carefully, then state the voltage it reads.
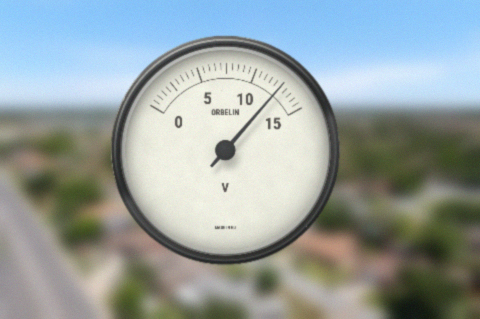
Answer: 12.5 V
